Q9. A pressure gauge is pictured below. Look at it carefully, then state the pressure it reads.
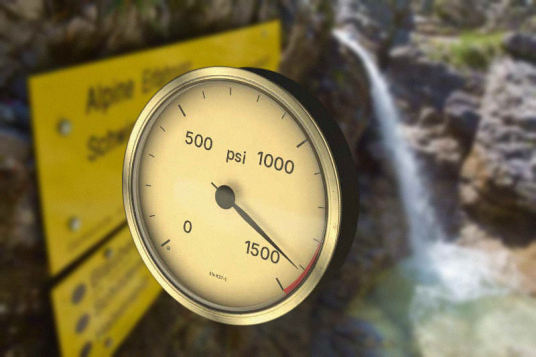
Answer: 1400 psi
